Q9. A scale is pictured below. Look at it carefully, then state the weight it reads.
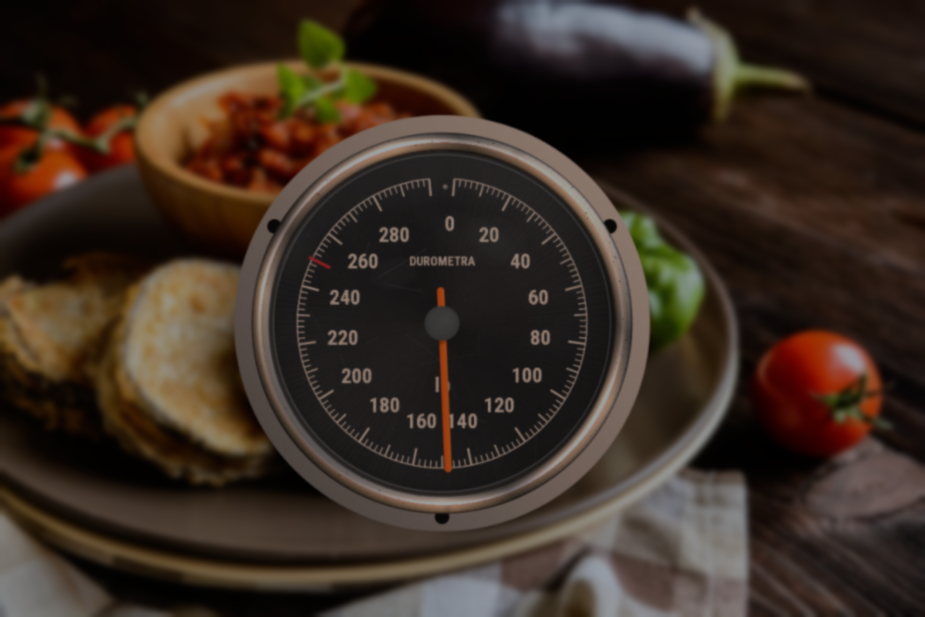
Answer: 148 lb
